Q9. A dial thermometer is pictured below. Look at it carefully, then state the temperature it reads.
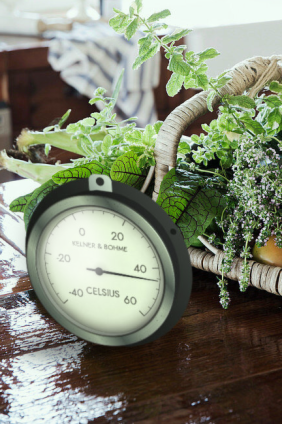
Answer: 44 °C
